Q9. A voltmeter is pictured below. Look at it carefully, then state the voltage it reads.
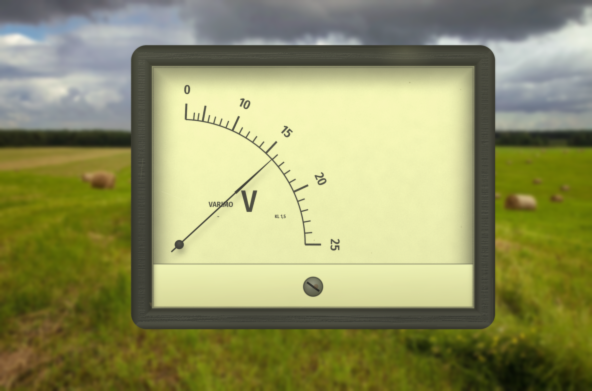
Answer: 16 V
